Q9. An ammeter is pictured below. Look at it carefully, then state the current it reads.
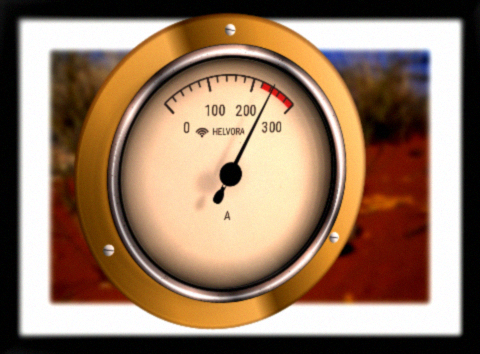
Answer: 240 A
